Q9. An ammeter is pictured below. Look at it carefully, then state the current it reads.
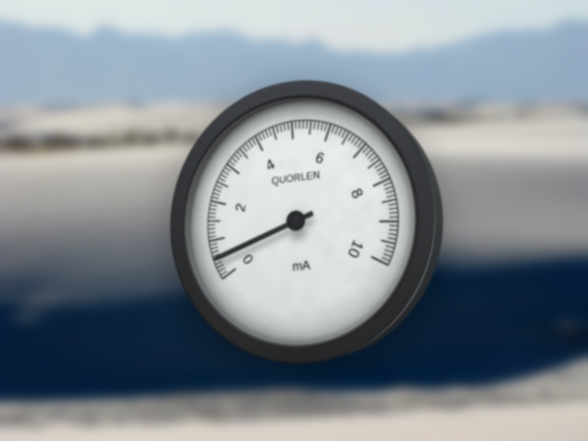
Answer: 0.5 mA
